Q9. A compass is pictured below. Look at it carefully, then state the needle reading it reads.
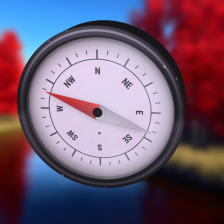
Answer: 290 °
